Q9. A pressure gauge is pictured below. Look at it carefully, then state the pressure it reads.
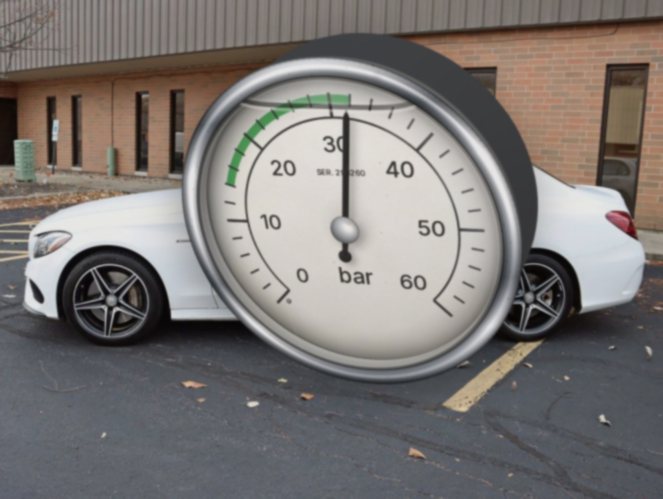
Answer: 32 bar
